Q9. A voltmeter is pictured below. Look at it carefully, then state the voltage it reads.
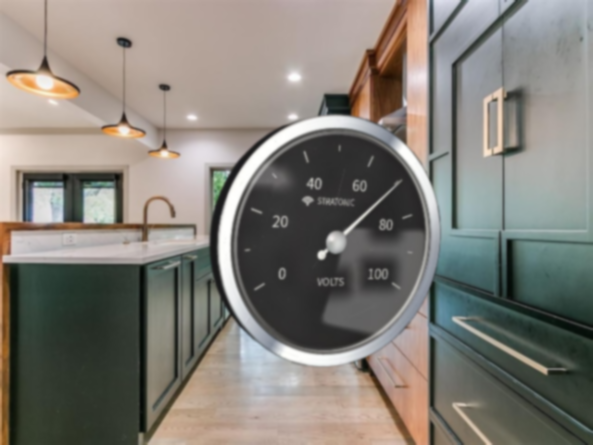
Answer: 70 V
